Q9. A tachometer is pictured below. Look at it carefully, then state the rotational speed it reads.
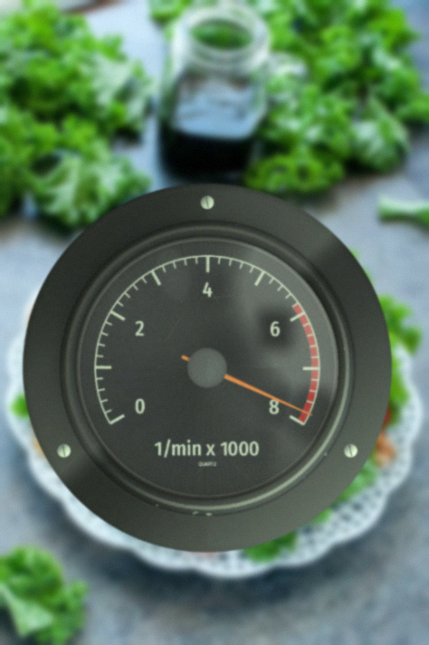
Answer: 7800 rpm
